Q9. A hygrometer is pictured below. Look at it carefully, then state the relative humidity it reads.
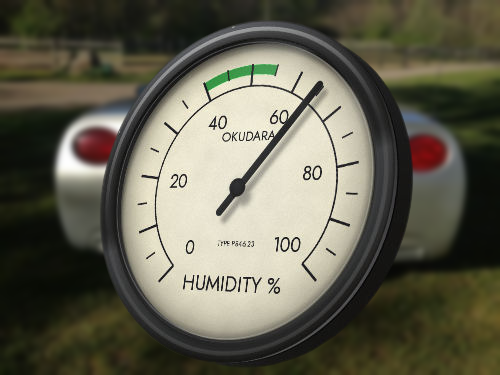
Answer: 65 %
